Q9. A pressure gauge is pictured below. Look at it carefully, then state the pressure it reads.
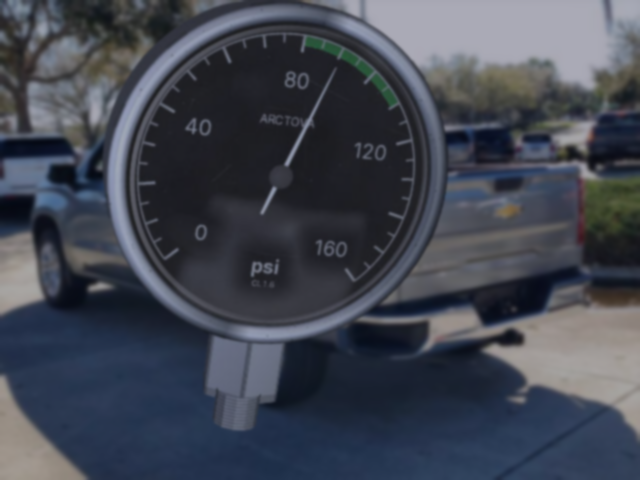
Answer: 90 psi
